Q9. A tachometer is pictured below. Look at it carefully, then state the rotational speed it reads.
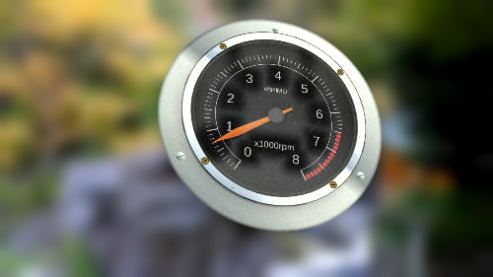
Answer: 700 rpm
